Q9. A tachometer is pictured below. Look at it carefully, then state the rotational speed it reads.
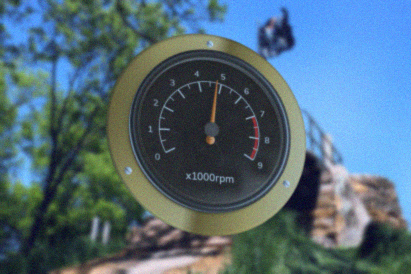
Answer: 4750 rpm
